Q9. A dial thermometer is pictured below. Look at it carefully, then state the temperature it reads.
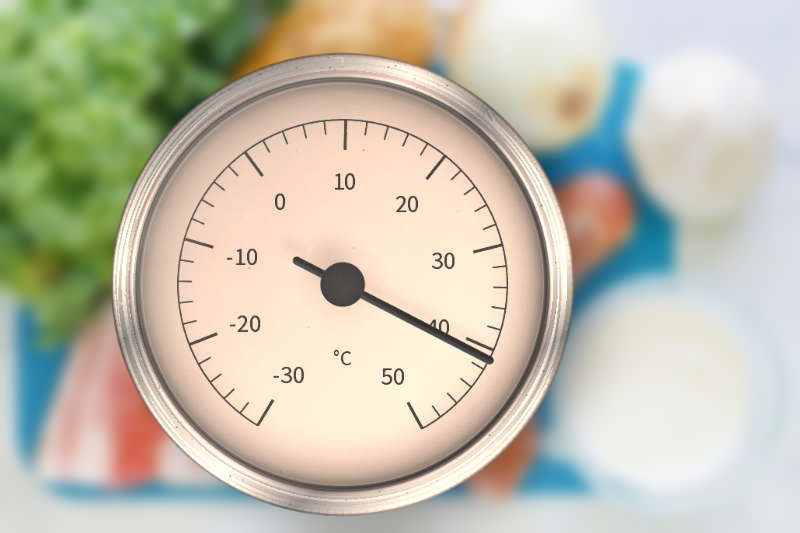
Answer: 41 °C
